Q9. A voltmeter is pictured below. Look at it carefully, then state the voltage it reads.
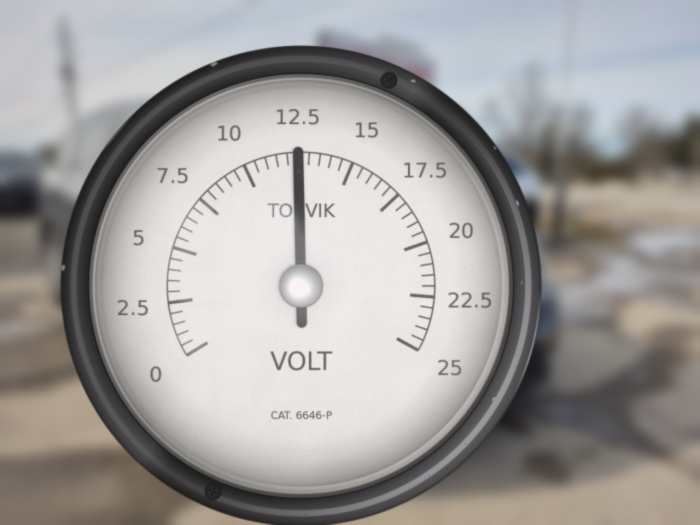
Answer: 12.5 V
